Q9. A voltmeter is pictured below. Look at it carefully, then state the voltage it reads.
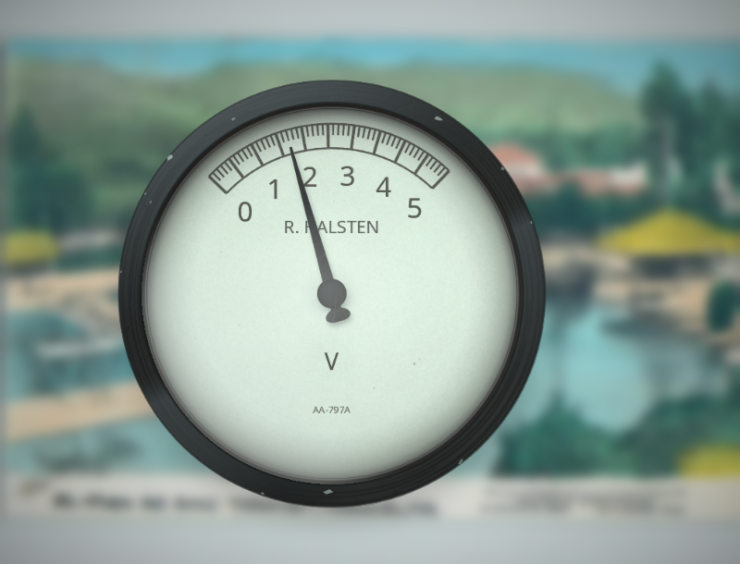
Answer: 1.7 V
